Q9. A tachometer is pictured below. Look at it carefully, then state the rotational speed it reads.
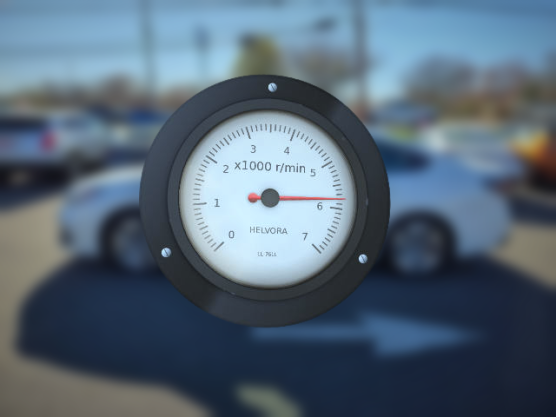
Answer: 5800 rpm
